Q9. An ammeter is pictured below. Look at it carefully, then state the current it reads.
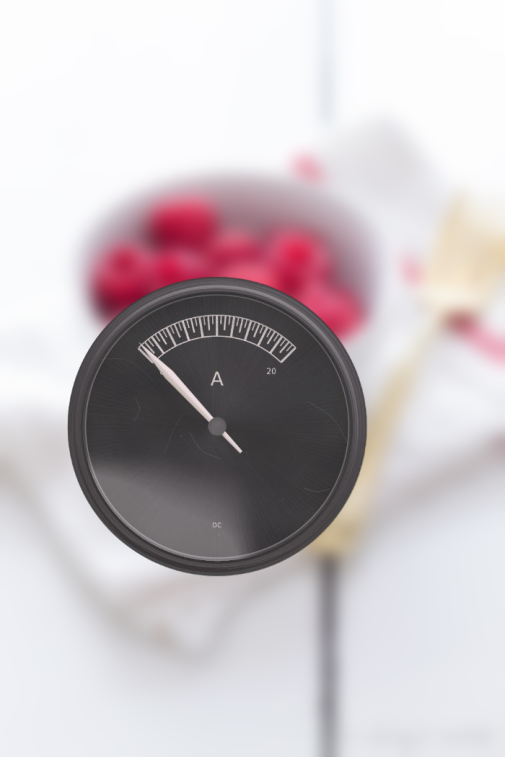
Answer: 0.5 A
